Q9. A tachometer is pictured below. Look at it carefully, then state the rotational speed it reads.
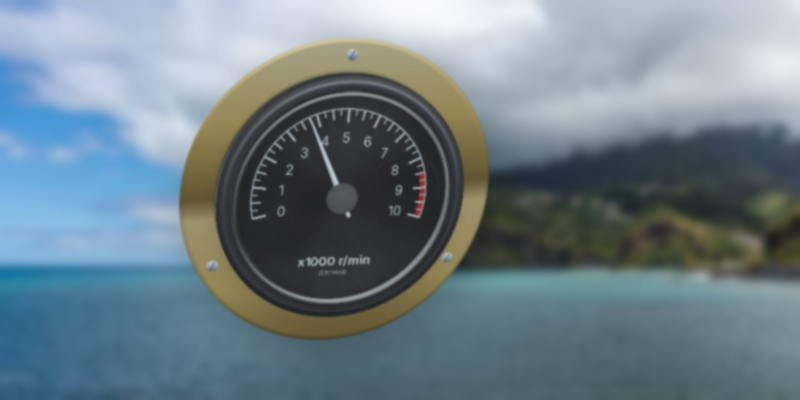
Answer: 3750 rpm
